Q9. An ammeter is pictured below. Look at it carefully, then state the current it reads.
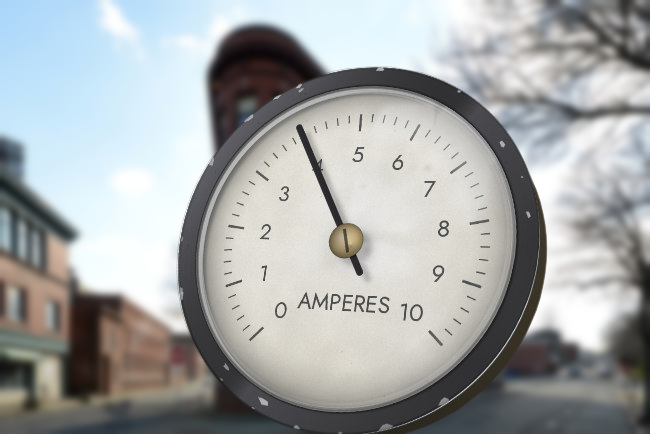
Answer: 4 A
